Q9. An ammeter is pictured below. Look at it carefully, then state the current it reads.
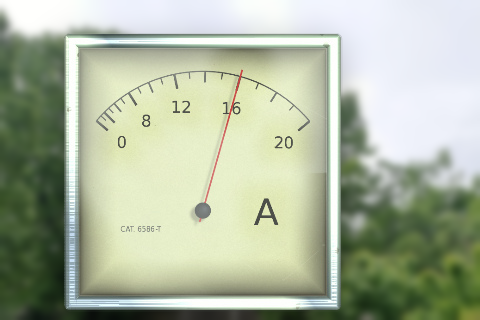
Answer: 16 A
